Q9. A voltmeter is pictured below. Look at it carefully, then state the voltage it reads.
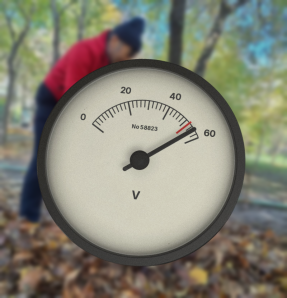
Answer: 56 V
